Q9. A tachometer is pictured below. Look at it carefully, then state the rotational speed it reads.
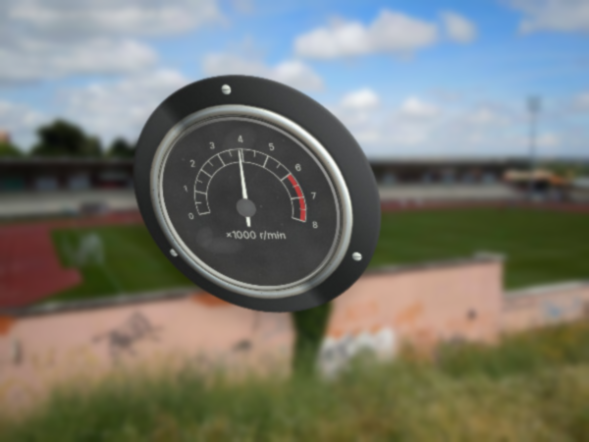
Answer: 4000 rpm
